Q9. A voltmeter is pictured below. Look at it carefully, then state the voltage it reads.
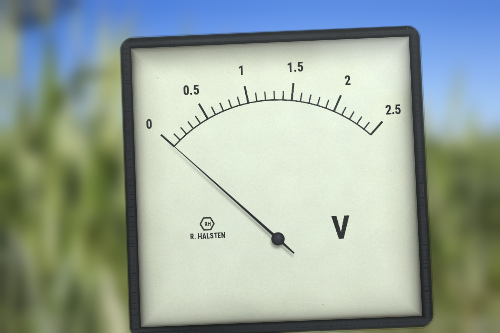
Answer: 0 V
